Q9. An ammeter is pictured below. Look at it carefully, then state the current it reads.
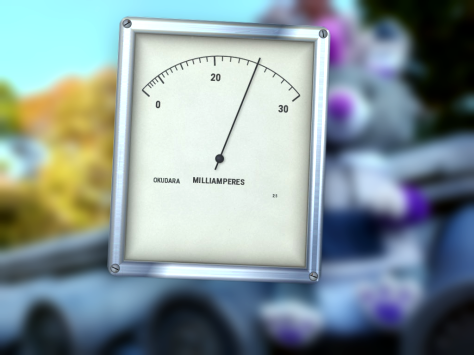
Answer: 25 mA
